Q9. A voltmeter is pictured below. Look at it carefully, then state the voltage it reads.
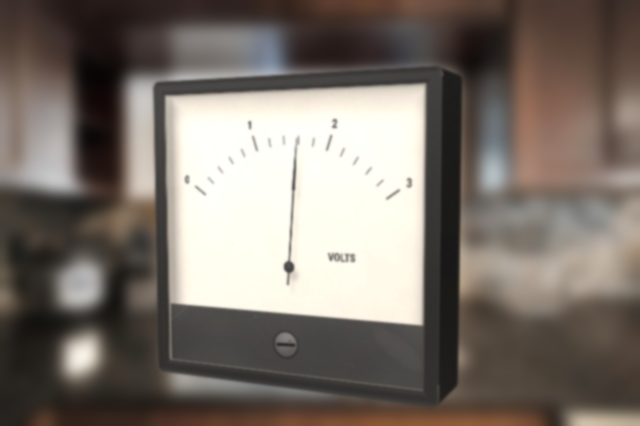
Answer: 1.6 V
